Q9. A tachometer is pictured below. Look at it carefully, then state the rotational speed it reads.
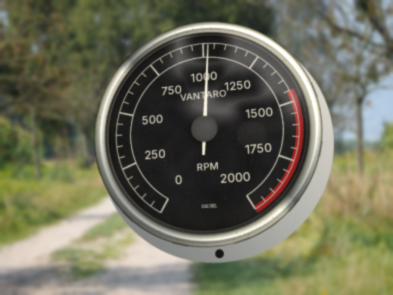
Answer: 1025 rpm
